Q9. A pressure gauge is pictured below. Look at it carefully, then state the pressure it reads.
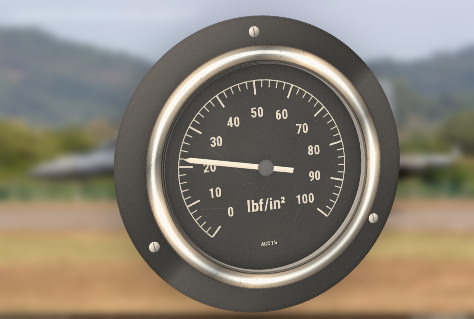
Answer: 22 psi
